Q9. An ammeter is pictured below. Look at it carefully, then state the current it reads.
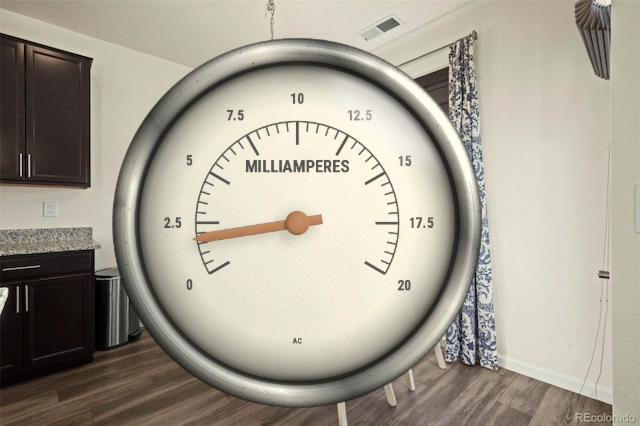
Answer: 1.75 mA
